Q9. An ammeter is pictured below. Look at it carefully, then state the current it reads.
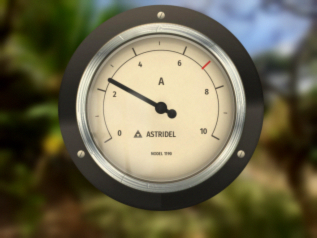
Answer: 2.5 A
